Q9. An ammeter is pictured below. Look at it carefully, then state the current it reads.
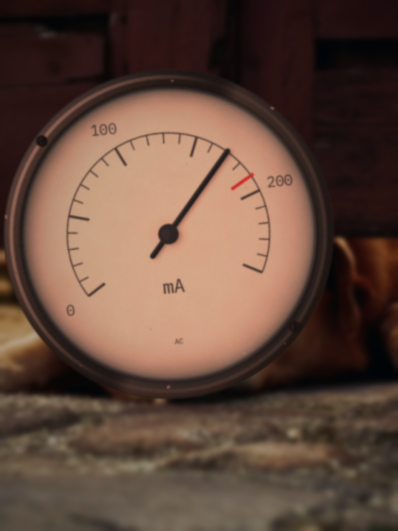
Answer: 170 mA
